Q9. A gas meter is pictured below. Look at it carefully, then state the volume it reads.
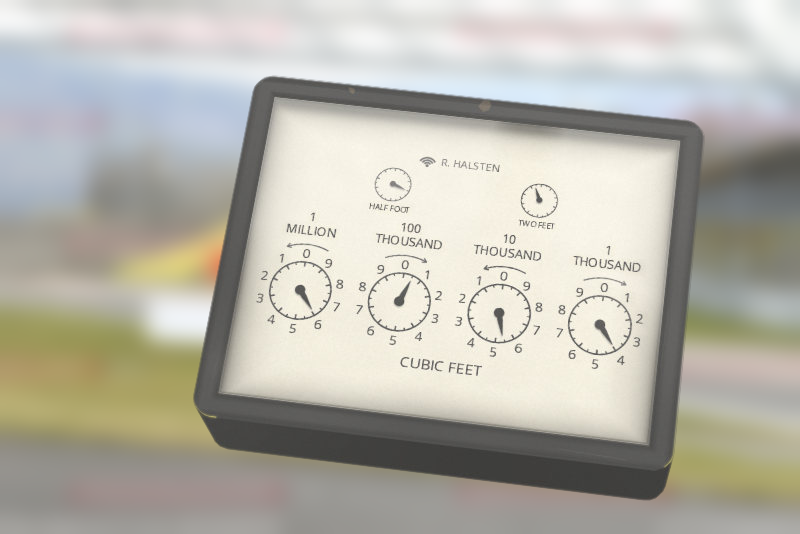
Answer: 605400 ft³
